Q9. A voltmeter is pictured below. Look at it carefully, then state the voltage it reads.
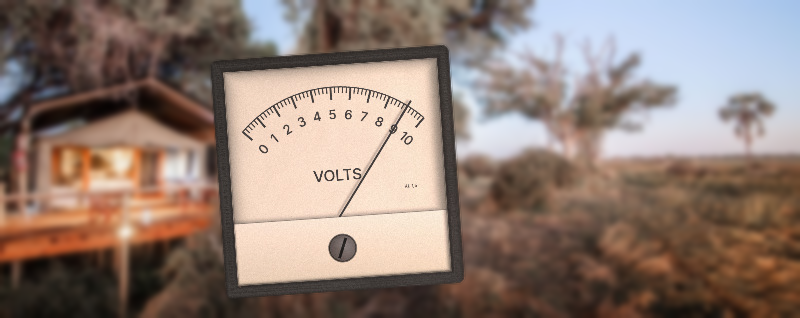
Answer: 9 V
